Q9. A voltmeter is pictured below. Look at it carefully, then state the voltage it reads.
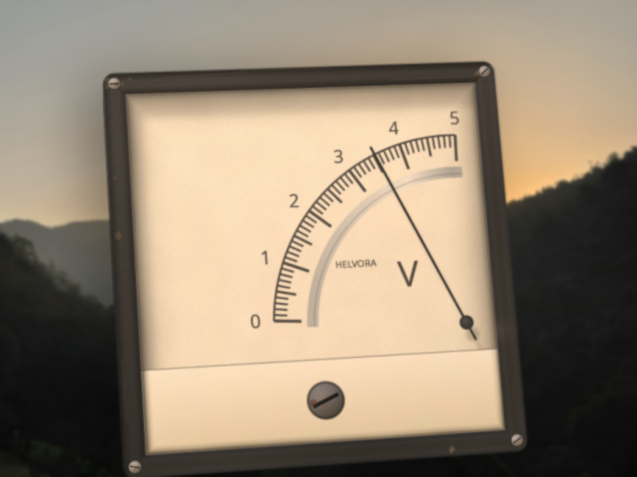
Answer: 3.5 V
